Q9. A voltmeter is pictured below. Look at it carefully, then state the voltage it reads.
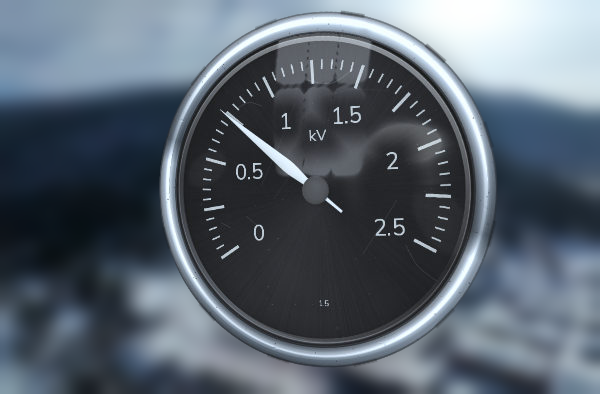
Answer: 0.75 kV
